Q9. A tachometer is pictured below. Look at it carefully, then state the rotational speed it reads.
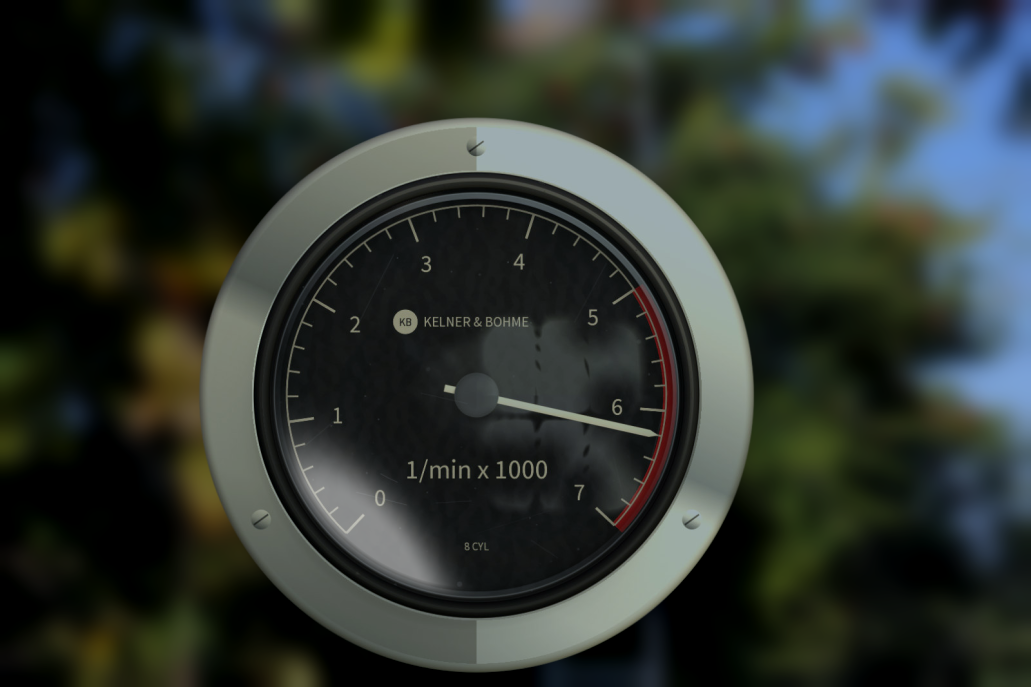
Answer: 6200 rpm
